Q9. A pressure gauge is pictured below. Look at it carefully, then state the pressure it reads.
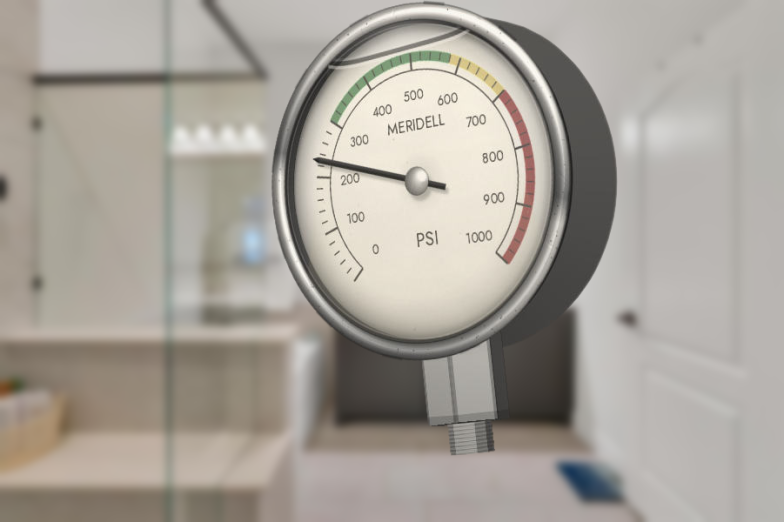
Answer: 230 psi
